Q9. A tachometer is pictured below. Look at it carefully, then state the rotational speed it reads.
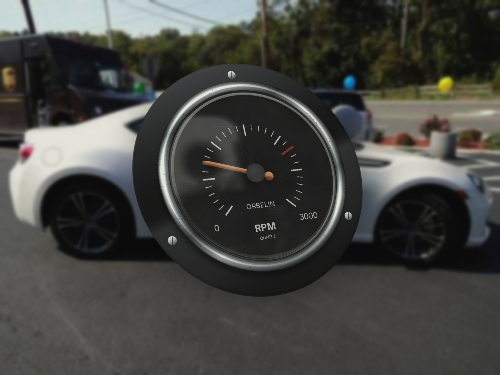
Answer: 700 rpm
